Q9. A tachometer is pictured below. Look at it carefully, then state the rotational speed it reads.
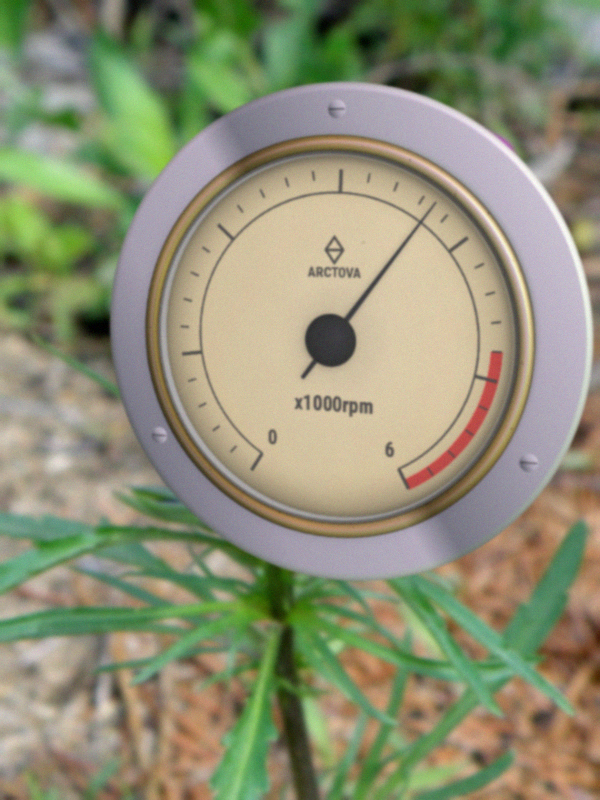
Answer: 3700 rpm
